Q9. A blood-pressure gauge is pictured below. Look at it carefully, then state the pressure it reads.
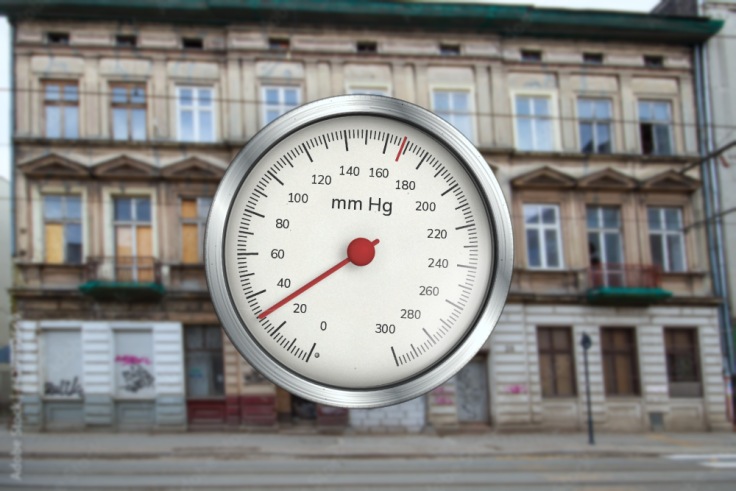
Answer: 30 mmHg
